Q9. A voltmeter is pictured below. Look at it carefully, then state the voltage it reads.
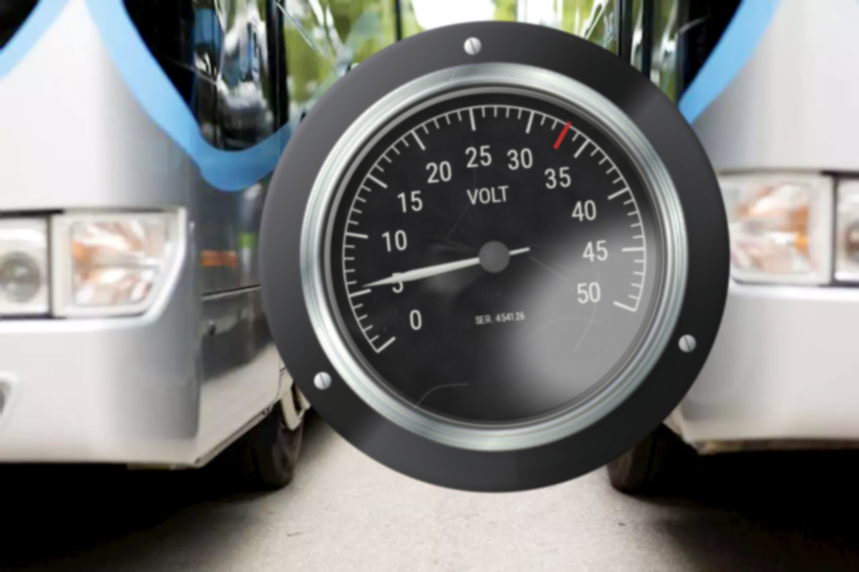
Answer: 5.5 V
